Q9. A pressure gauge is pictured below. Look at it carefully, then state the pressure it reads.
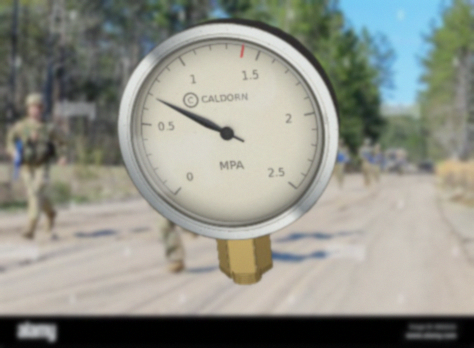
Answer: 0.7 MPa
